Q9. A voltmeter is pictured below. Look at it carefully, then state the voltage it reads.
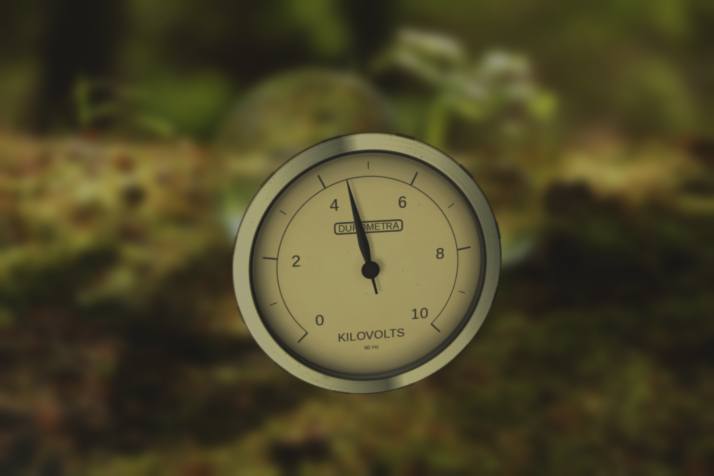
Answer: 4.5 kV
